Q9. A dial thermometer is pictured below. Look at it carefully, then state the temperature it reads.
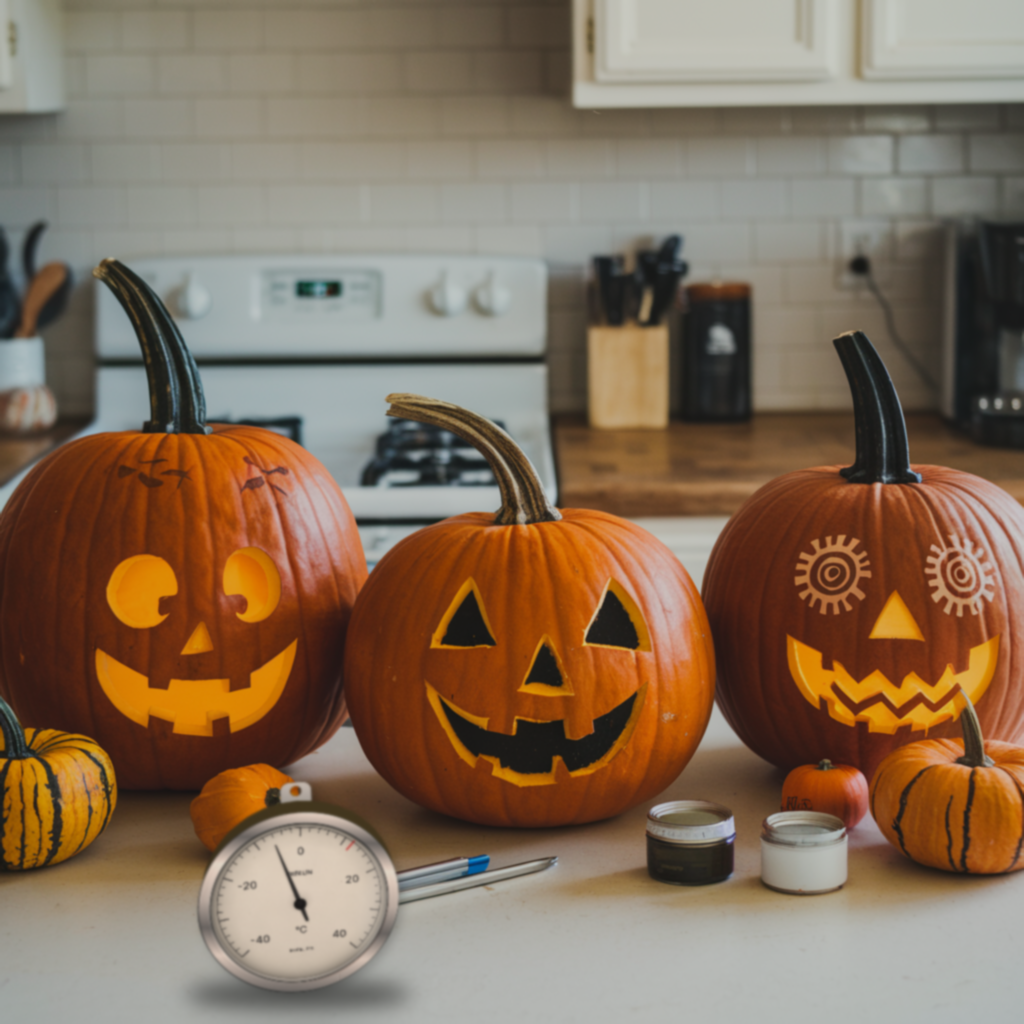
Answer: -6 °C
